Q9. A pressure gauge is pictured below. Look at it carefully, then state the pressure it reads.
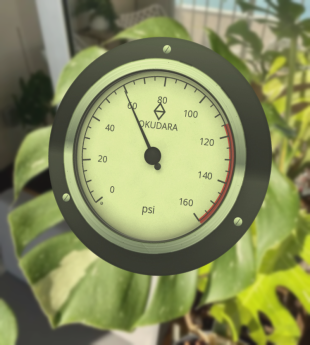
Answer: 60 psi
